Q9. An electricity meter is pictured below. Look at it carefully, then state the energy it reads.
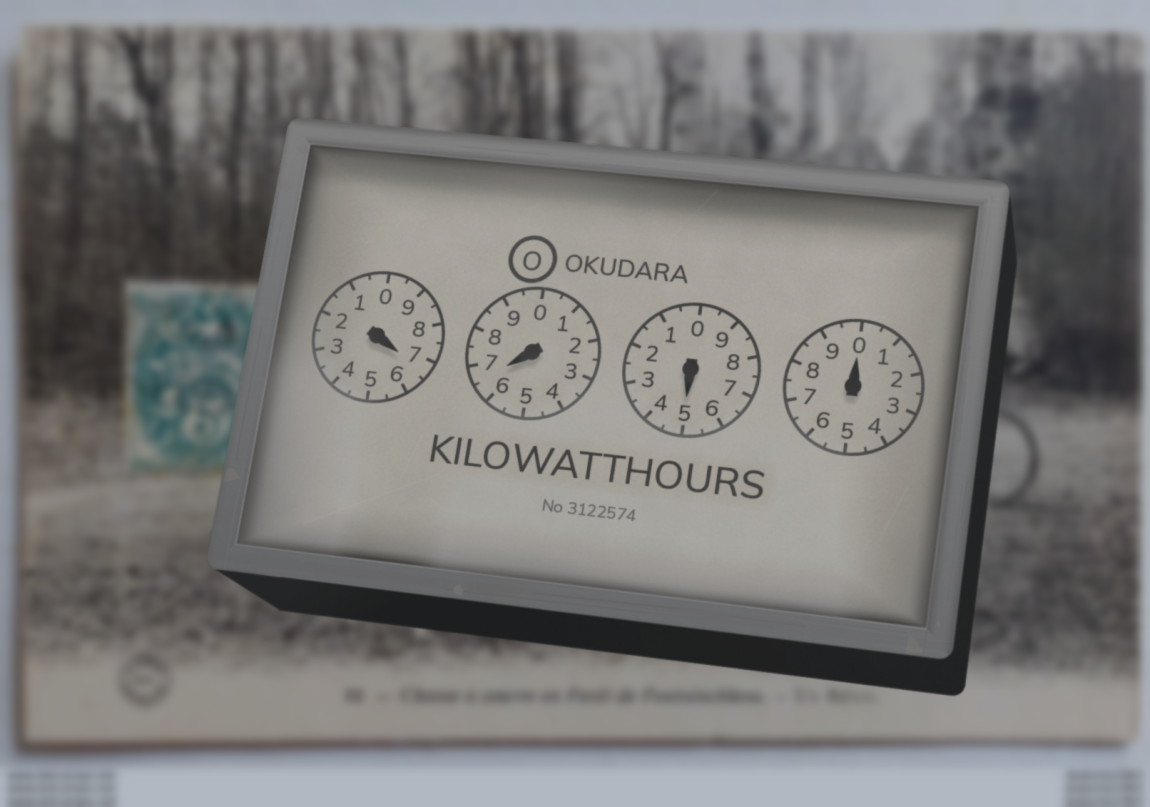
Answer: 6650 kWh
